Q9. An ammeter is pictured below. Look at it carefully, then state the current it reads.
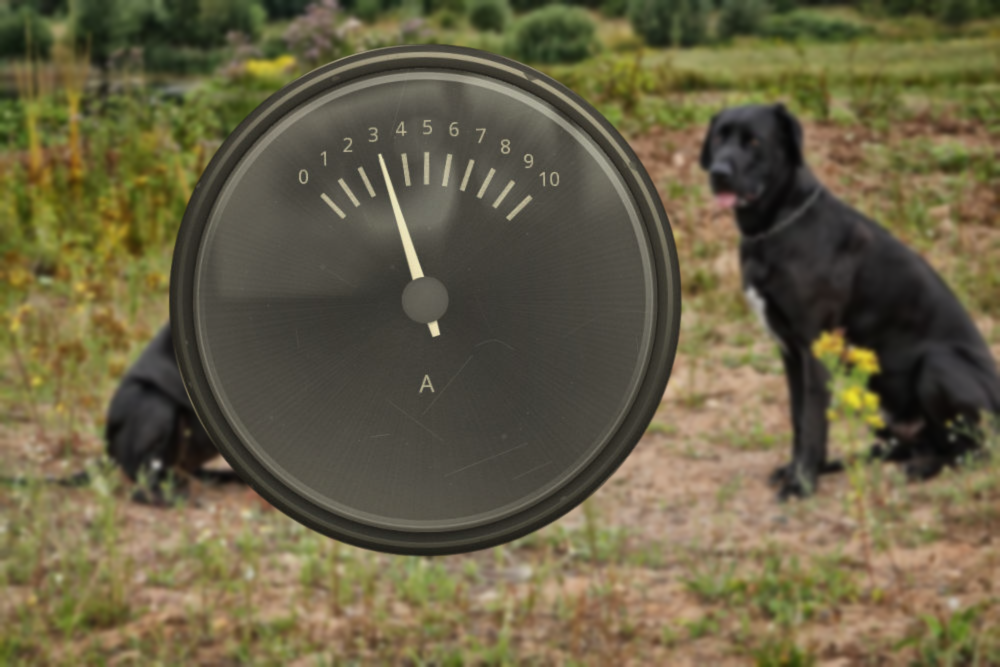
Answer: 3 A
